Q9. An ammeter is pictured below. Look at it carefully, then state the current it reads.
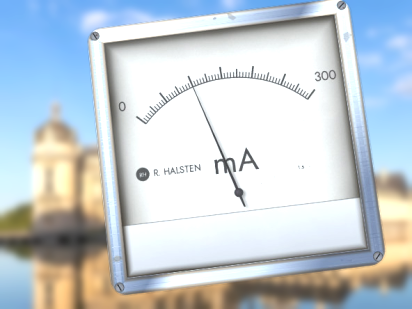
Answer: 100 mA
